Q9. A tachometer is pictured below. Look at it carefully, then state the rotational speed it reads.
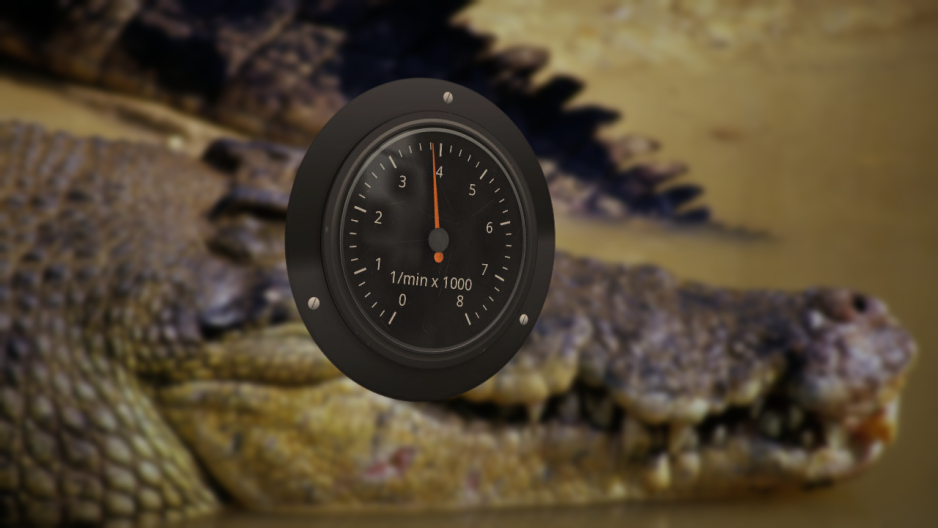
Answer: 3800 rpm
